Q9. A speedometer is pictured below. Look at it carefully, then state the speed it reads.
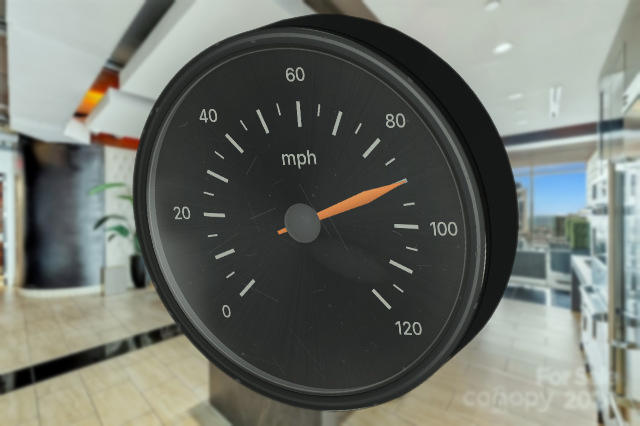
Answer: 90 mph
